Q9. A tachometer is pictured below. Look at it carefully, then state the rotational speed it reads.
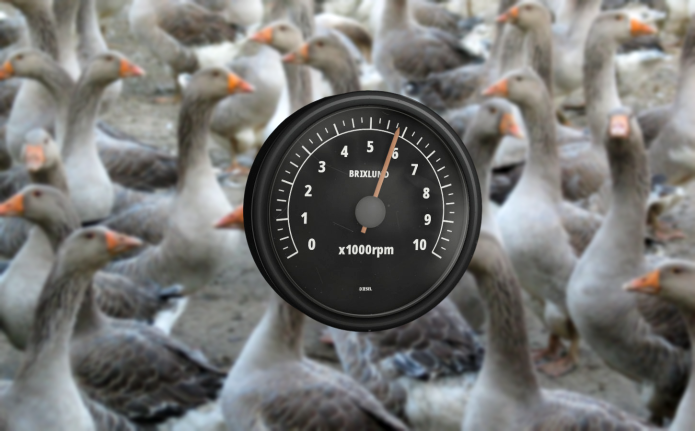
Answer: 5750 rpm
